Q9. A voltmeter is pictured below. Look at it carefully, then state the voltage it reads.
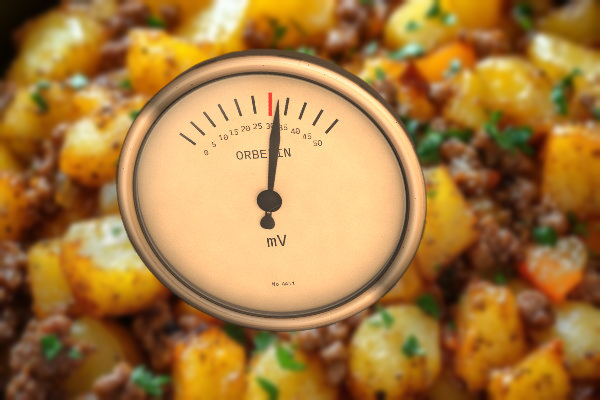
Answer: 32.5 mV
